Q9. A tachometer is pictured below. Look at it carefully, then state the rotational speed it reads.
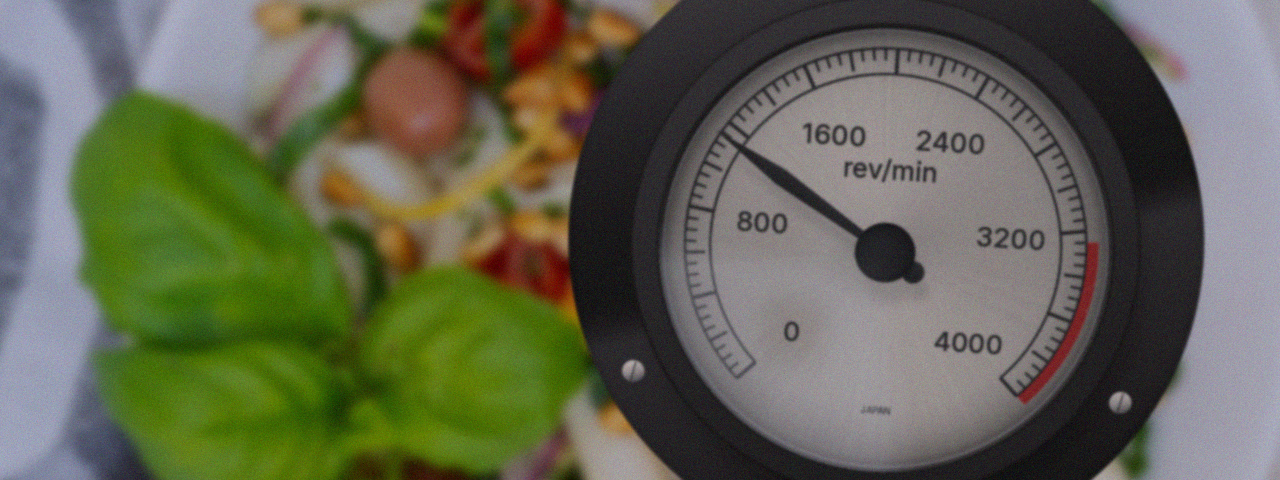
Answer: 1150 rpm
